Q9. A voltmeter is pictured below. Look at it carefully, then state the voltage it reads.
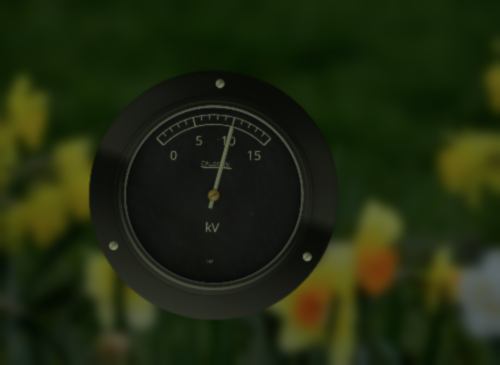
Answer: 10 kV
